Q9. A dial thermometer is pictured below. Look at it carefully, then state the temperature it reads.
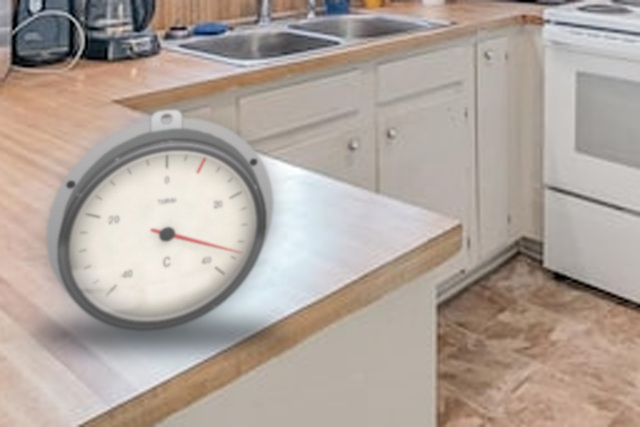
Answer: 34 °C
